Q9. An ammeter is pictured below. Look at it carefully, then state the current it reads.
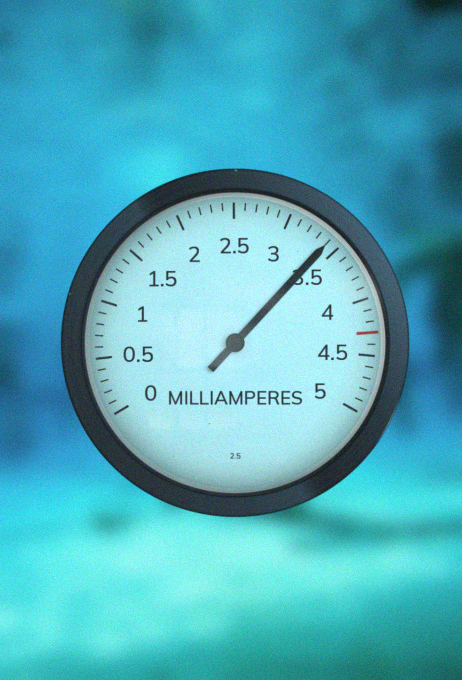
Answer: 3.4 mA
